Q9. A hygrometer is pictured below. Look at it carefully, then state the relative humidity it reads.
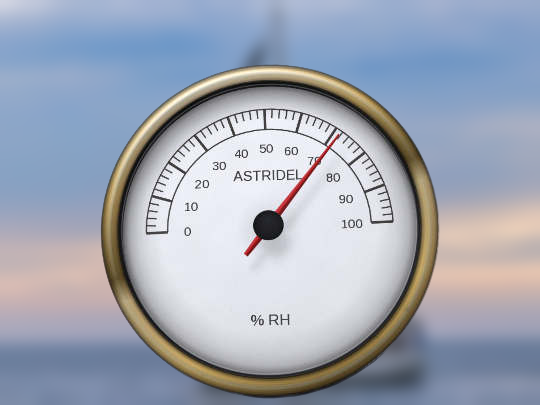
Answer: 72 %
